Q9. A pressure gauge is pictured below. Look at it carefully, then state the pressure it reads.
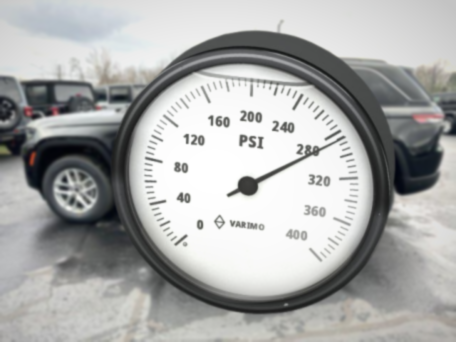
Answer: 285 psi
